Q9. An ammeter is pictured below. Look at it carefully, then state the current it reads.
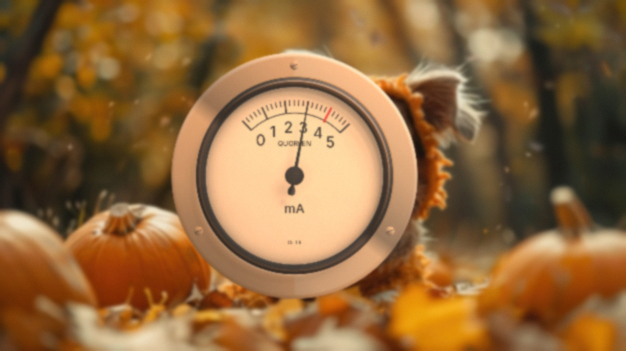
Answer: 3 mA
